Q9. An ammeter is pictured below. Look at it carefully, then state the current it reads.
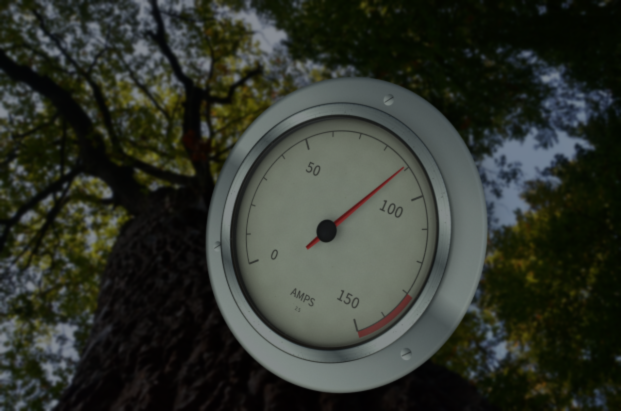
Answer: 90 A
